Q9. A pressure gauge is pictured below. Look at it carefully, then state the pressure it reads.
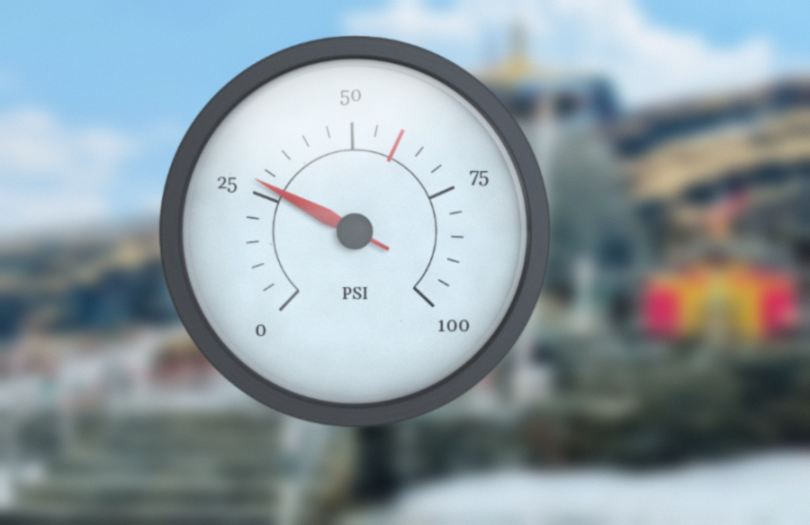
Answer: 27.5 psi
